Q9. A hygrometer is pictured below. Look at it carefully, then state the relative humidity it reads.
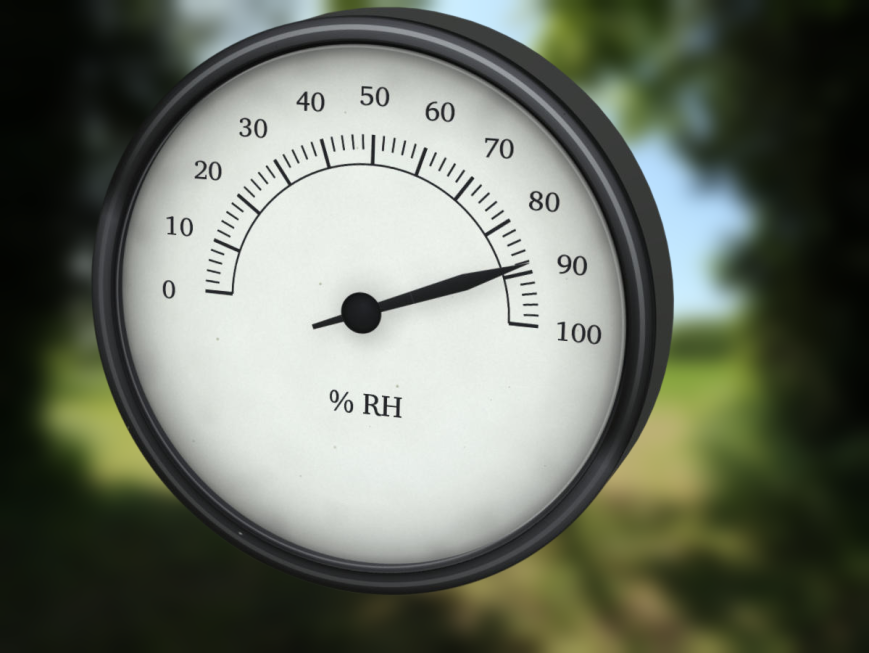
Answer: 88 %
